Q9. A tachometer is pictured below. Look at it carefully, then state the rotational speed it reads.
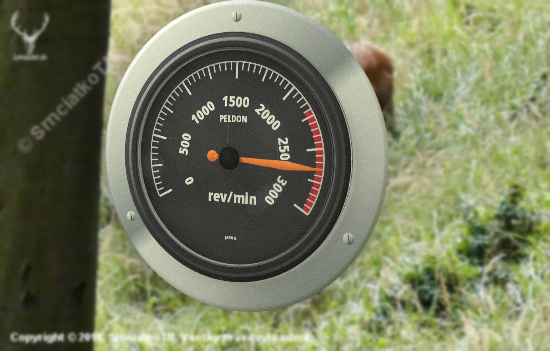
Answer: 2650 rpm
